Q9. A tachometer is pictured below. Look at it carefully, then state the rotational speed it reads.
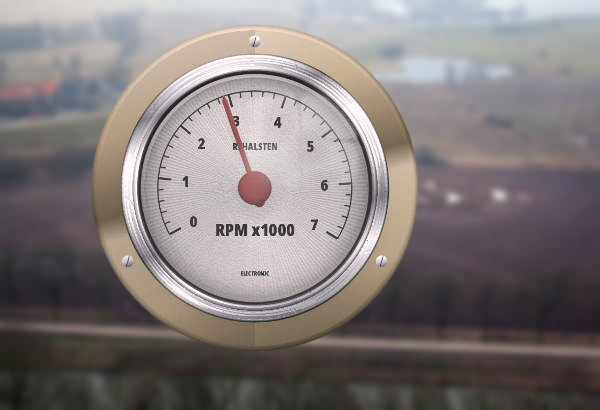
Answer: 2900 rpm
